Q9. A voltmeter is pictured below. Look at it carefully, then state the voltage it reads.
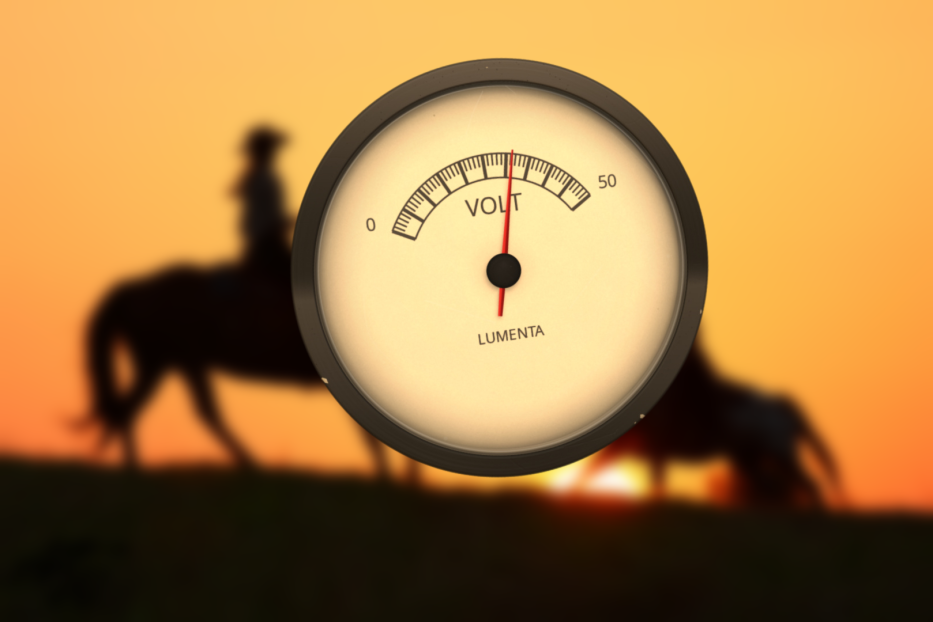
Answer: 31 V
